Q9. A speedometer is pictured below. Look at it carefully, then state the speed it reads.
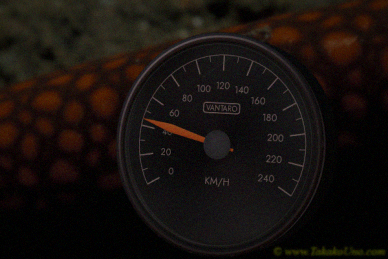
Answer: 45 km/h
